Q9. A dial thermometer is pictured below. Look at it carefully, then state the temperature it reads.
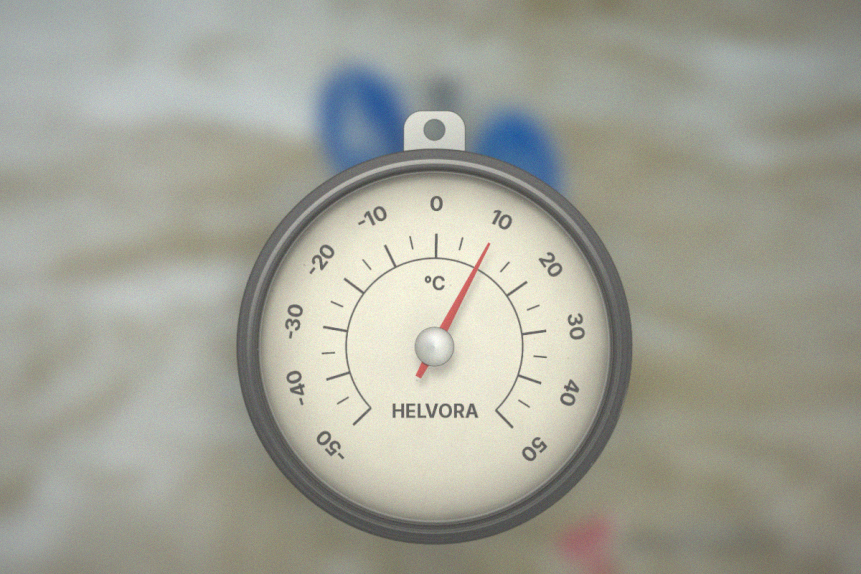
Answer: 10 °C
